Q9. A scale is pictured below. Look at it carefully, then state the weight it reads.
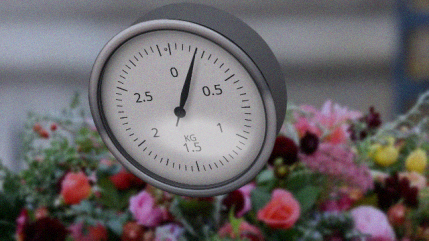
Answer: 0.2 kg
